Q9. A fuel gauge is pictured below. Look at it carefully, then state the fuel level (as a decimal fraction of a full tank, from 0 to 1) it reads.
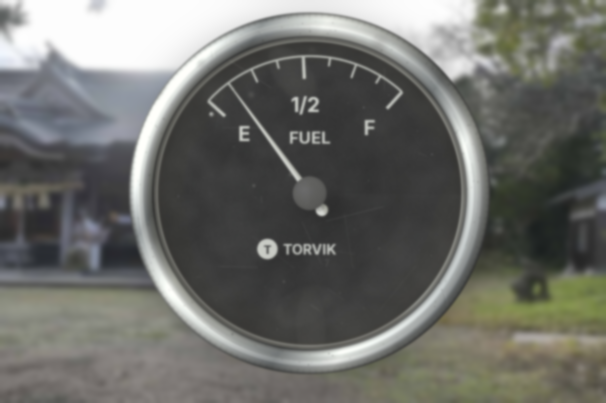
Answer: 0.125
